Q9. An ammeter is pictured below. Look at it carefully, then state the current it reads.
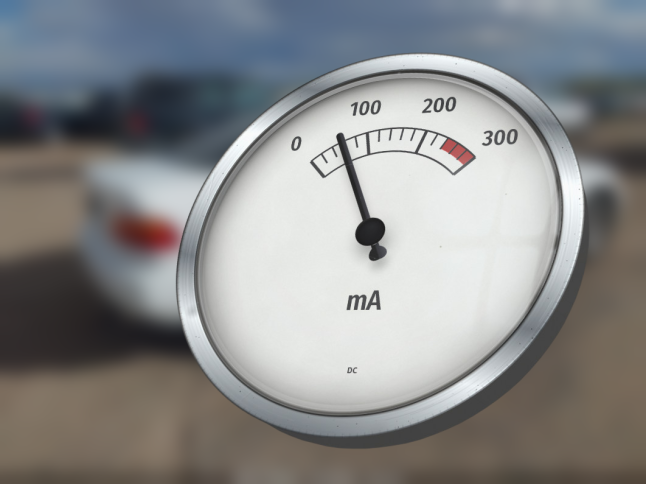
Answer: 60 mA
